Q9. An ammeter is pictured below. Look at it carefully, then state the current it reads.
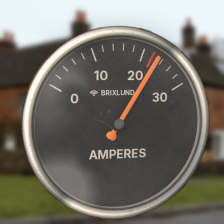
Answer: 23 A
